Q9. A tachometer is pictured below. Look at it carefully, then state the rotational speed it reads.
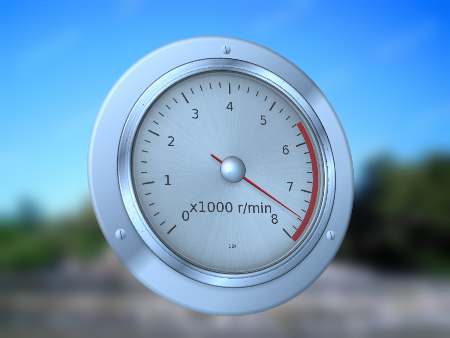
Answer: 7600 rpm
